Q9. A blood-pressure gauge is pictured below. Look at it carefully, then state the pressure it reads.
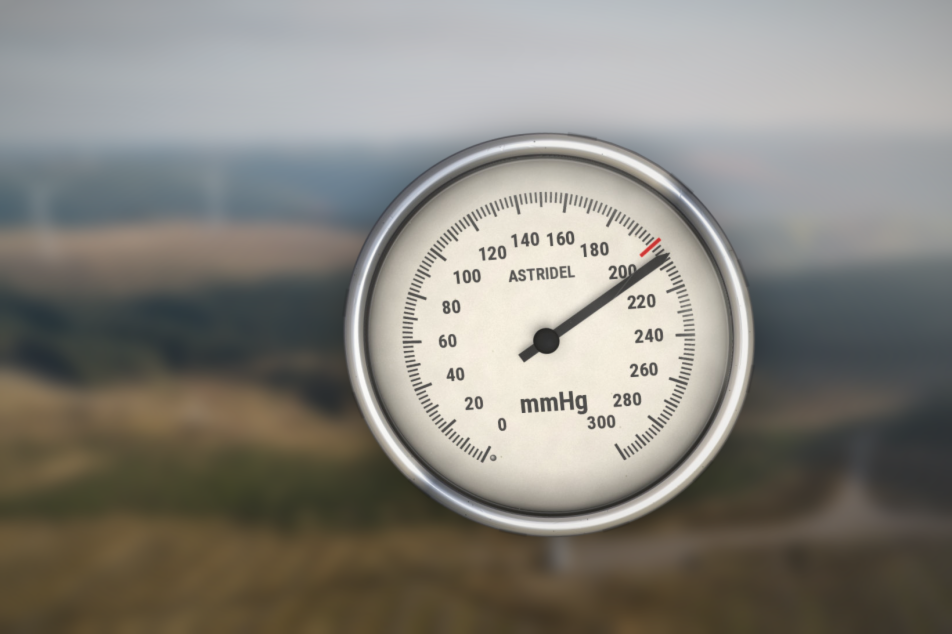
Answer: 206 mmHg
